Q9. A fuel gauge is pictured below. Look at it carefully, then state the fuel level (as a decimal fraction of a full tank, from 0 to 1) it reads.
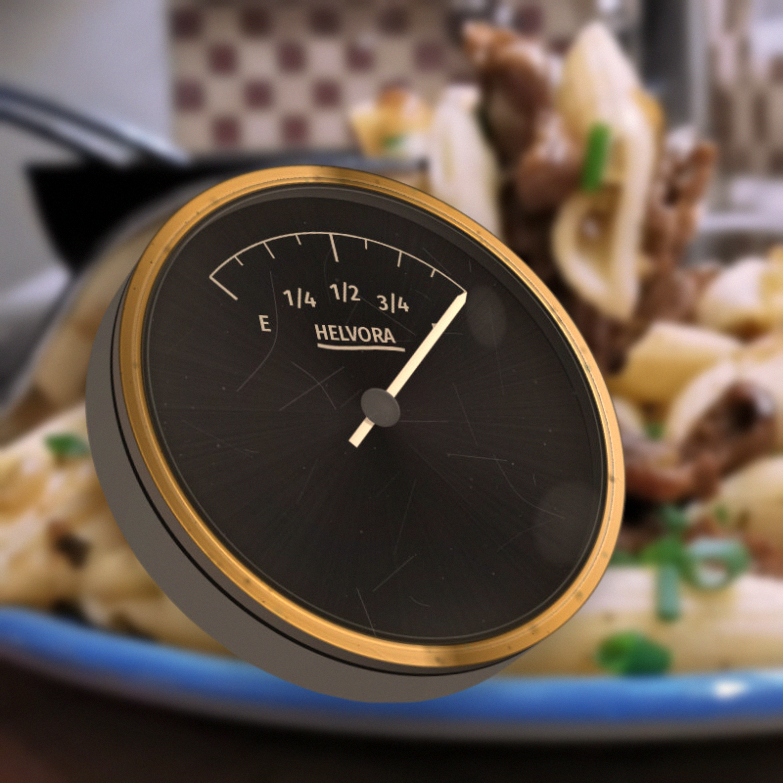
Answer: 1
